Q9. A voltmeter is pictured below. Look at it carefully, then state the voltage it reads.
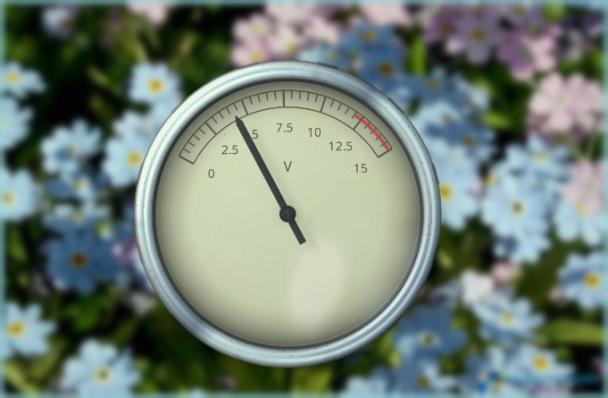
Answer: 4.25 V
